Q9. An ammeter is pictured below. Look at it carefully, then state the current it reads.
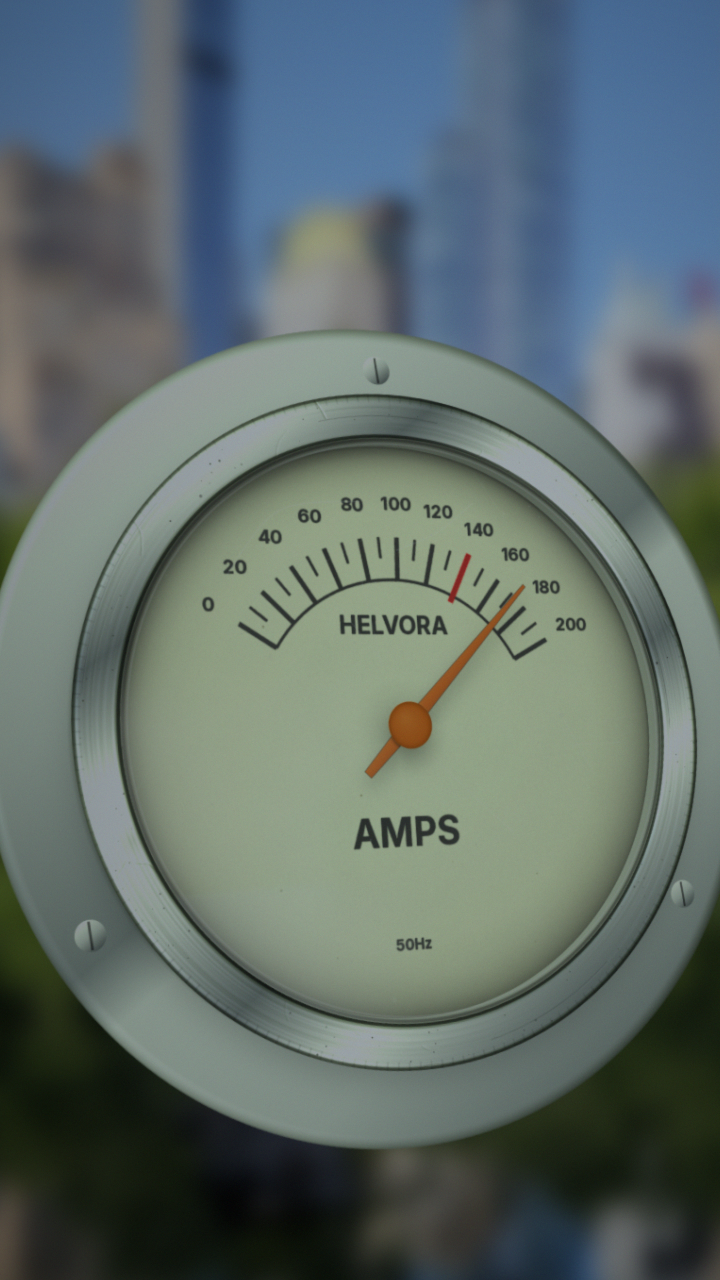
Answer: 170 A
